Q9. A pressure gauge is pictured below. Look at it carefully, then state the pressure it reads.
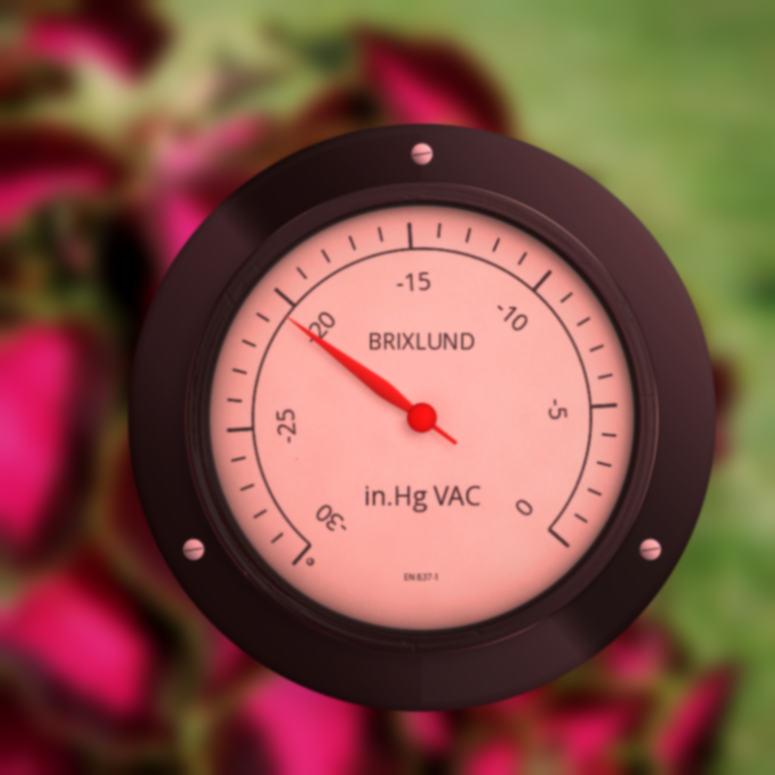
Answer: -20.5 inHg
